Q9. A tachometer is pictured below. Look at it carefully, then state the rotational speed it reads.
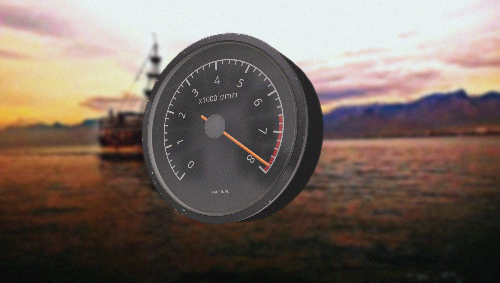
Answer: 7800 rpm
